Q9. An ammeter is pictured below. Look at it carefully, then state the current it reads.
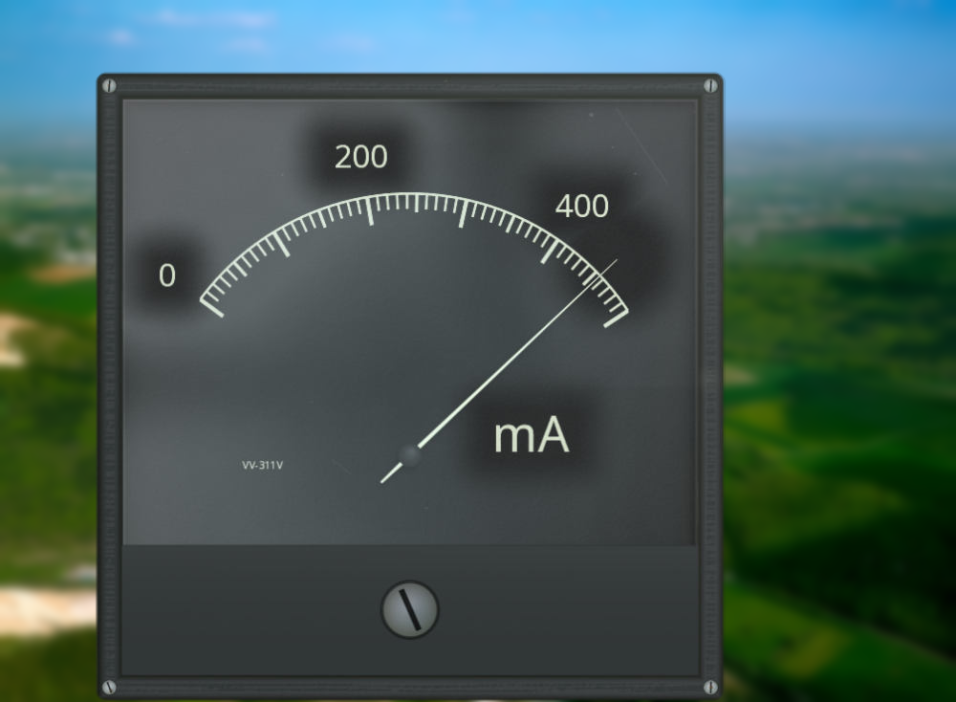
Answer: 455 mA
